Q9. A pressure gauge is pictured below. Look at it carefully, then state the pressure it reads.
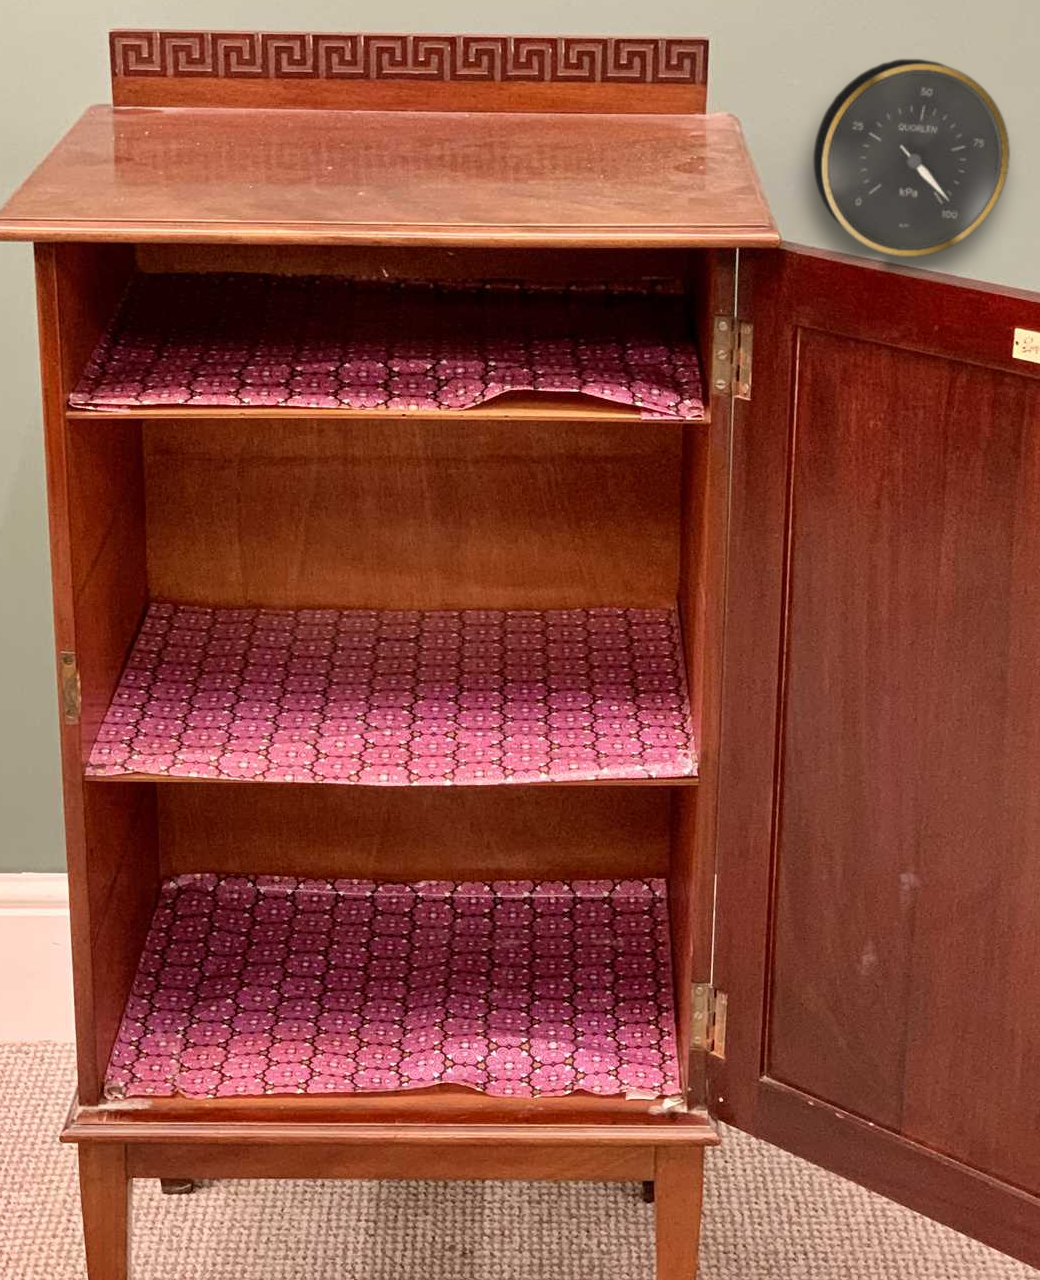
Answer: 97.5 kPa
